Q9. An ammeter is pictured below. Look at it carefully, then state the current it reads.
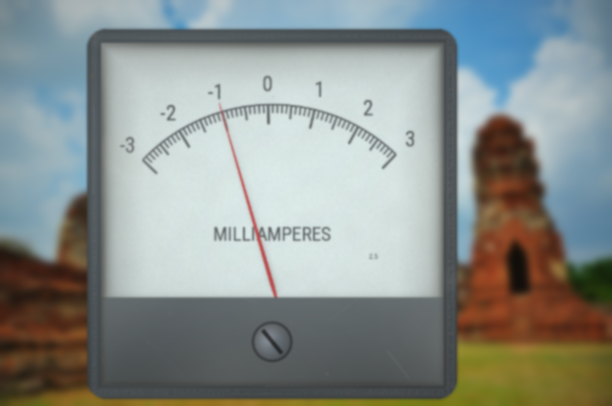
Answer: -1 mA
